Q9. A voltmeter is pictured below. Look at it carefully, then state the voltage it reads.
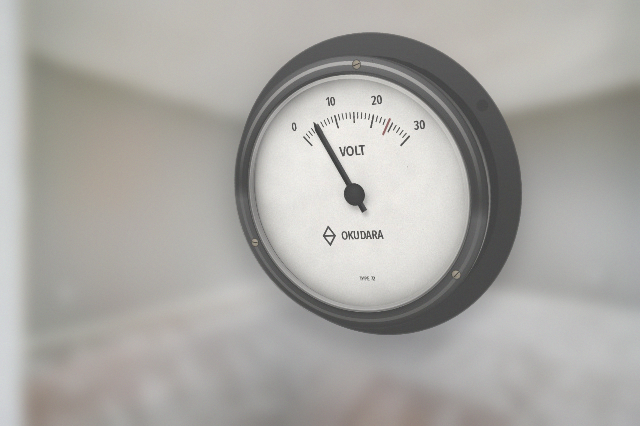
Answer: 5 V
